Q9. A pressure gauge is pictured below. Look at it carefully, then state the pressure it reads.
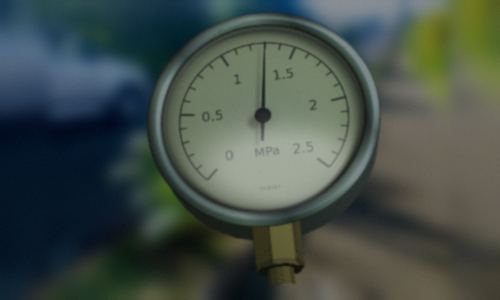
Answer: 1.3 MPa
